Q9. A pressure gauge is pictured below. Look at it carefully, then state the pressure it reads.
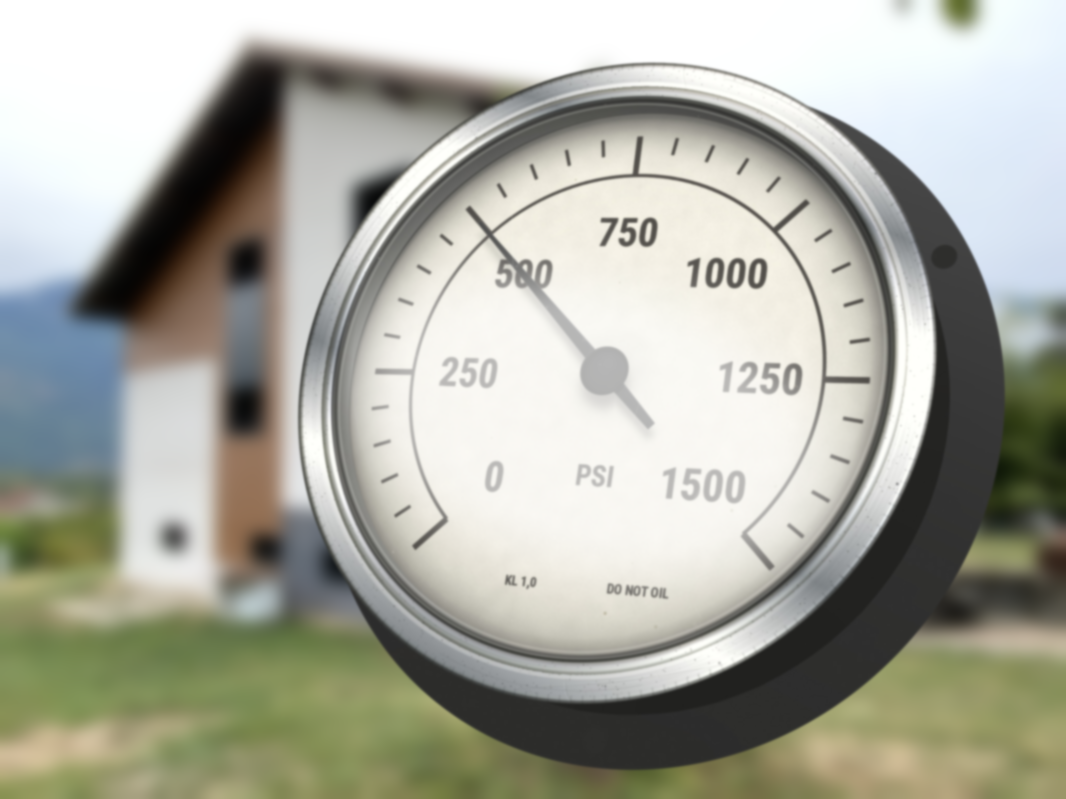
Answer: 500 psi
